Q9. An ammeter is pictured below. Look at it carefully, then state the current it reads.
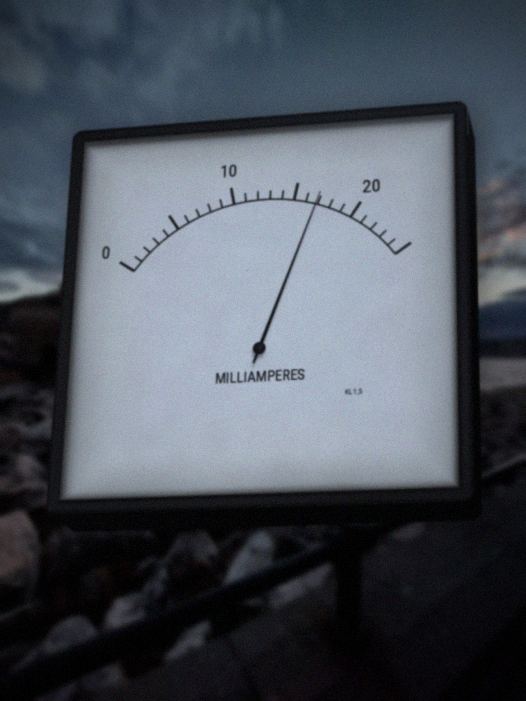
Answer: 17 mA
